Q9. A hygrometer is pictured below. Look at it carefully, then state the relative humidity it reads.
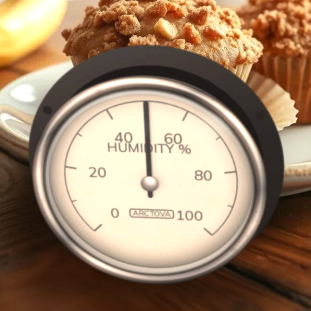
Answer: 50 %
